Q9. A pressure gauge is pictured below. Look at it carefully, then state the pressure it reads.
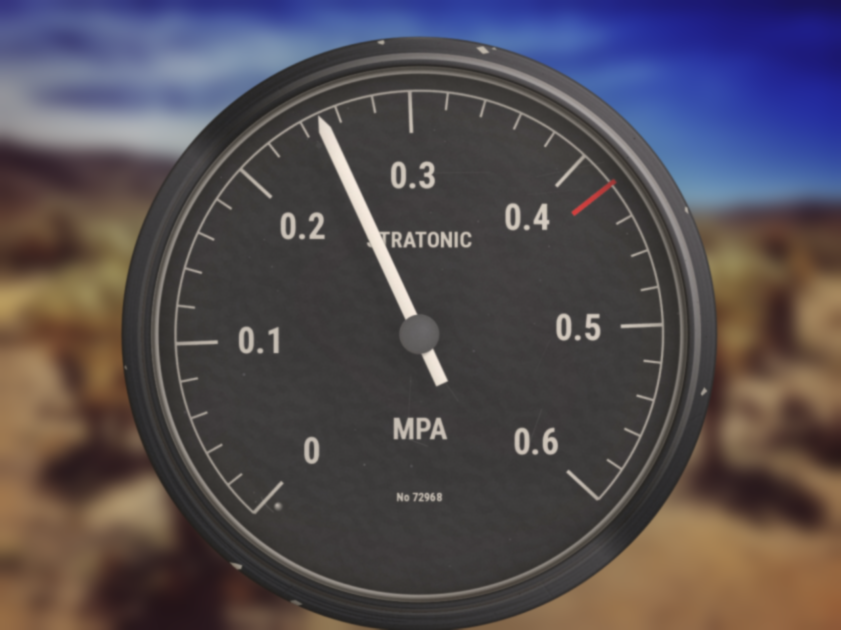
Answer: 0.25 MPa
